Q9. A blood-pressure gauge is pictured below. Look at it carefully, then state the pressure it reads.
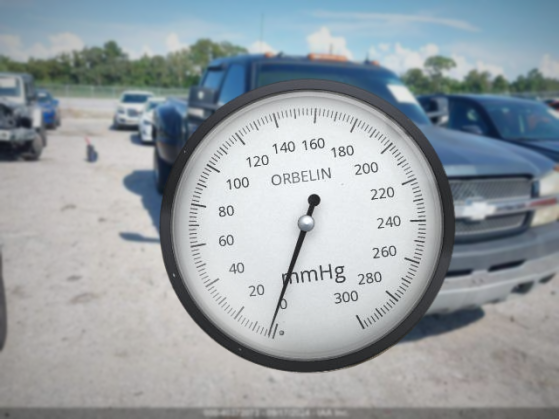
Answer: 2 mmHg
